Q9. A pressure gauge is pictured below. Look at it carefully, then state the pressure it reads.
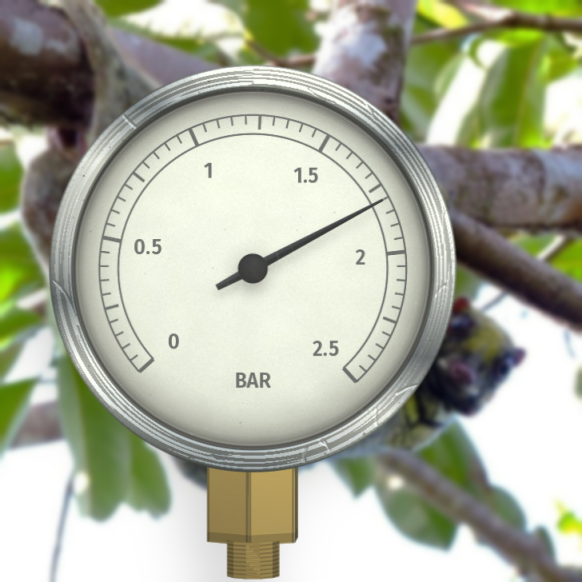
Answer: 1.8 bar
